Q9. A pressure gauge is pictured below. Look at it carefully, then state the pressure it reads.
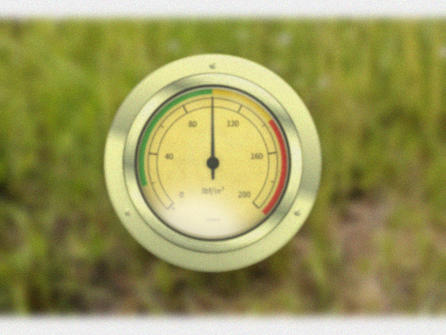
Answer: 100 psi
